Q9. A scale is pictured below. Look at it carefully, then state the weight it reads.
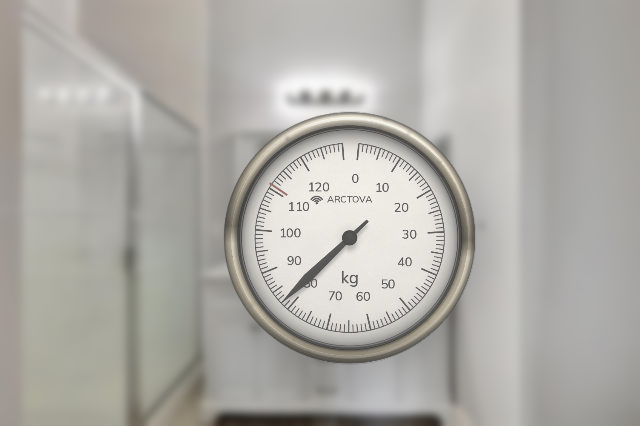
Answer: 82 kg
